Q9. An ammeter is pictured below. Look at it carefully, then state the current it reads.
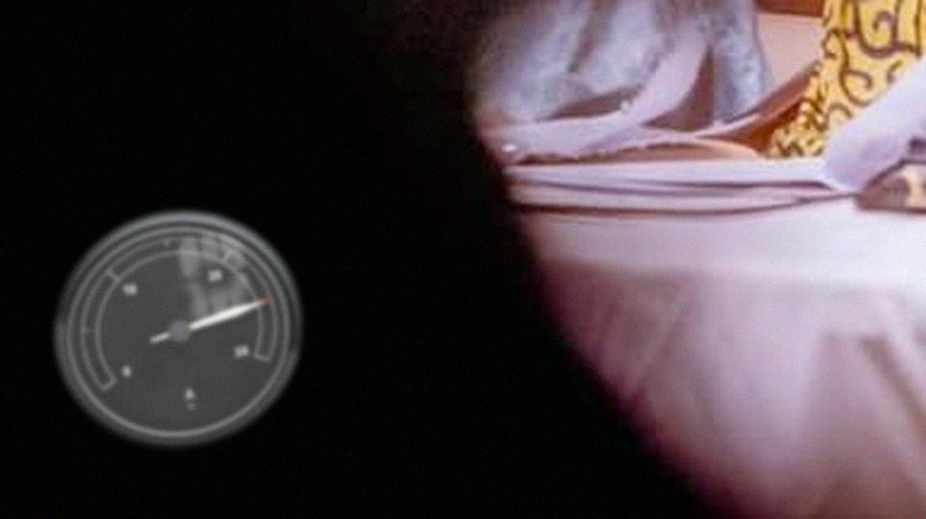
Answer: 25 A
